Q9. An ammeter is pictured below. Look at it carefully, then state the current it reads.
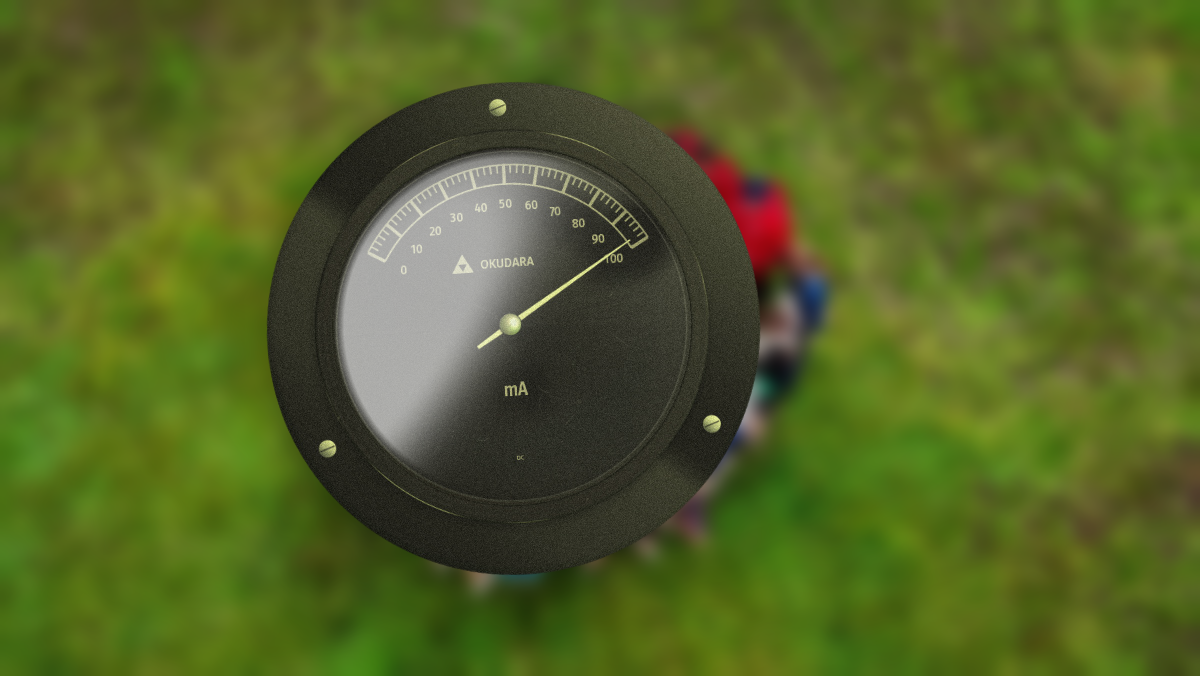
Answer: 98 mA
